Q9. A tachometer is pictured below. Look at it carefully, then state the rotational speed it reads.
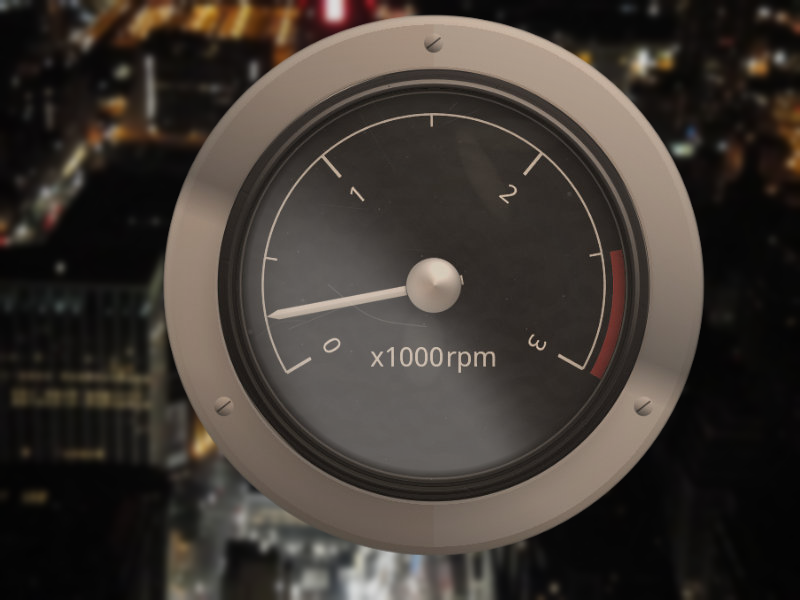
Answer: 250 rpm
